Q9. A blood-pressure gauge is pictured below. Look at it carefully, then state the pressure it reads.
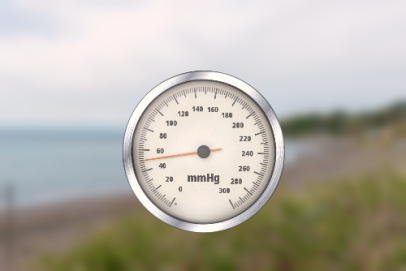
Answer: 50 mmHg
